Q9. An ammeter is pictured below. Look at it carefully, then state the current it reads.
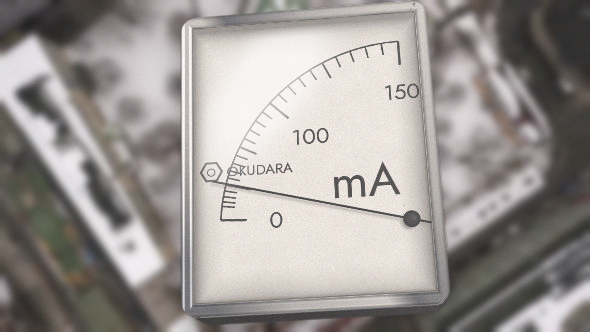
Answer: 50 mA
